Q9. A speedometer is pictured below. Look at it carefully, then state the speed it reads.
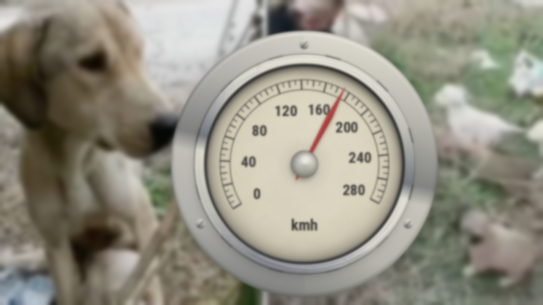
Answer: 175 km/h
